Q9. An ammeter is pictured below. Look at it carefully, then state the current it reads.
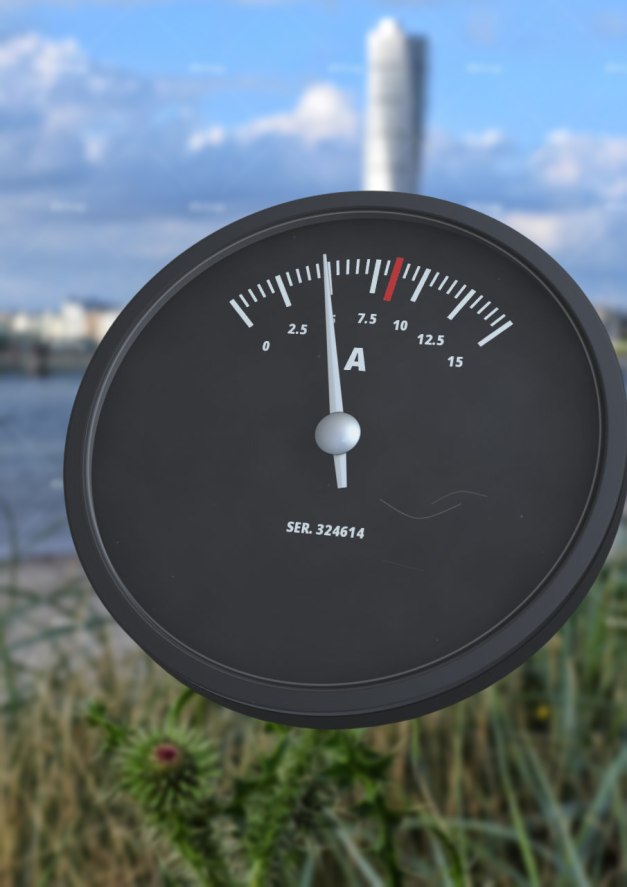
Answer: 5 A
